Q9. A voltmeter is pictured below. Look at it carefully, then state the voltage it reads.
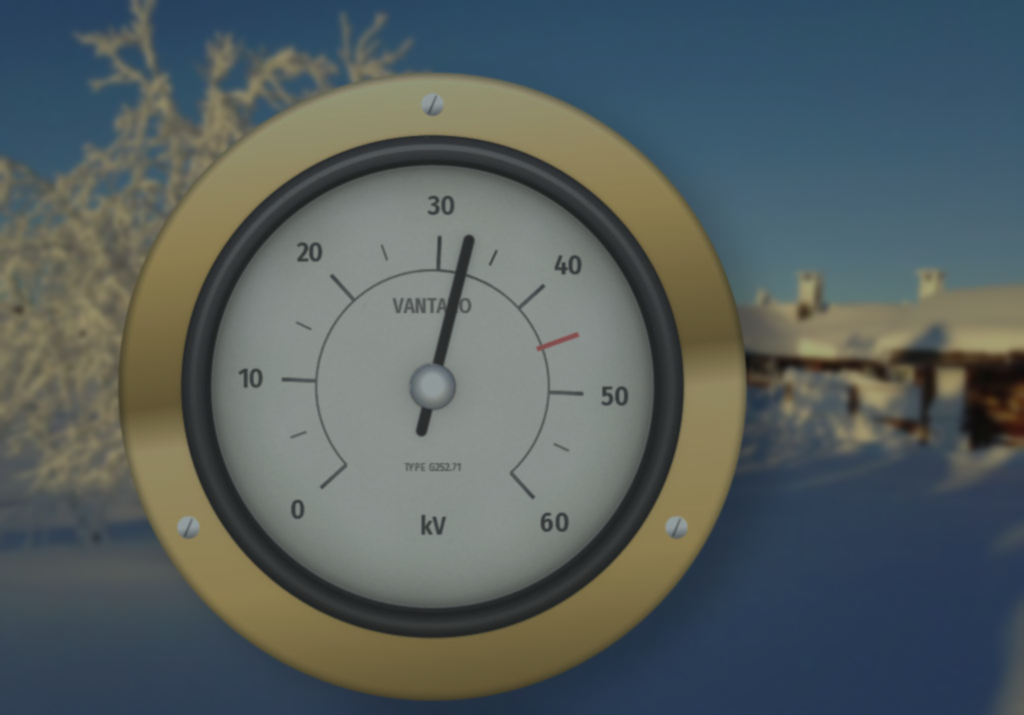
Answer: 32.5 kV
